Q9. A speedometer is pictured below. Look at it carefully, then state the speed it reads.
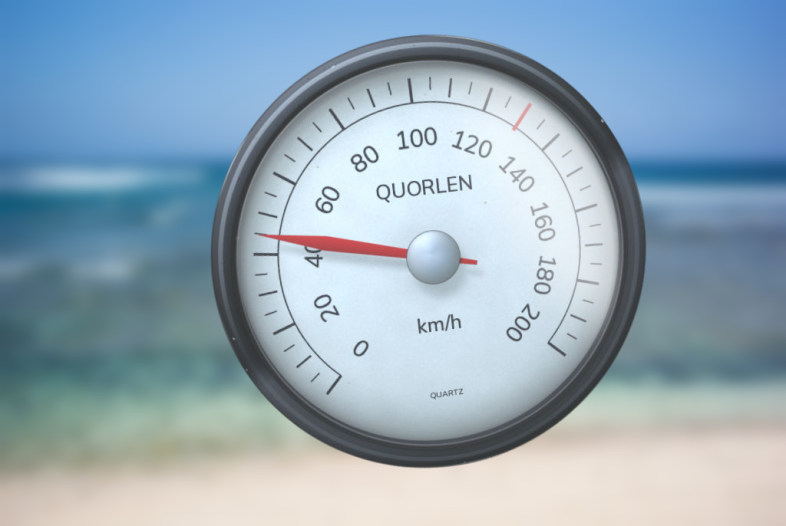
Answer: 45 km/h
